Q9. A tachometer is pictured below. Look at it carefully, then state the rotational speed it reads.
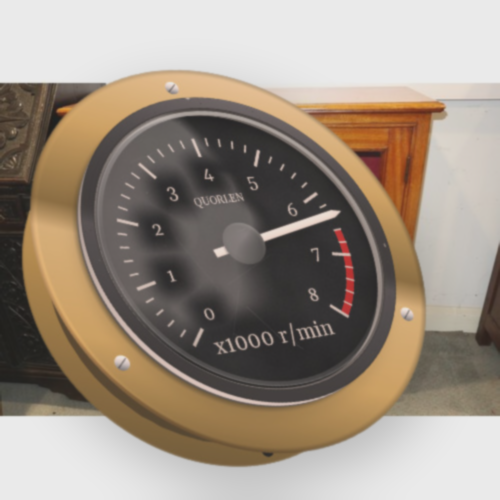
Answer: 6400 rpm
